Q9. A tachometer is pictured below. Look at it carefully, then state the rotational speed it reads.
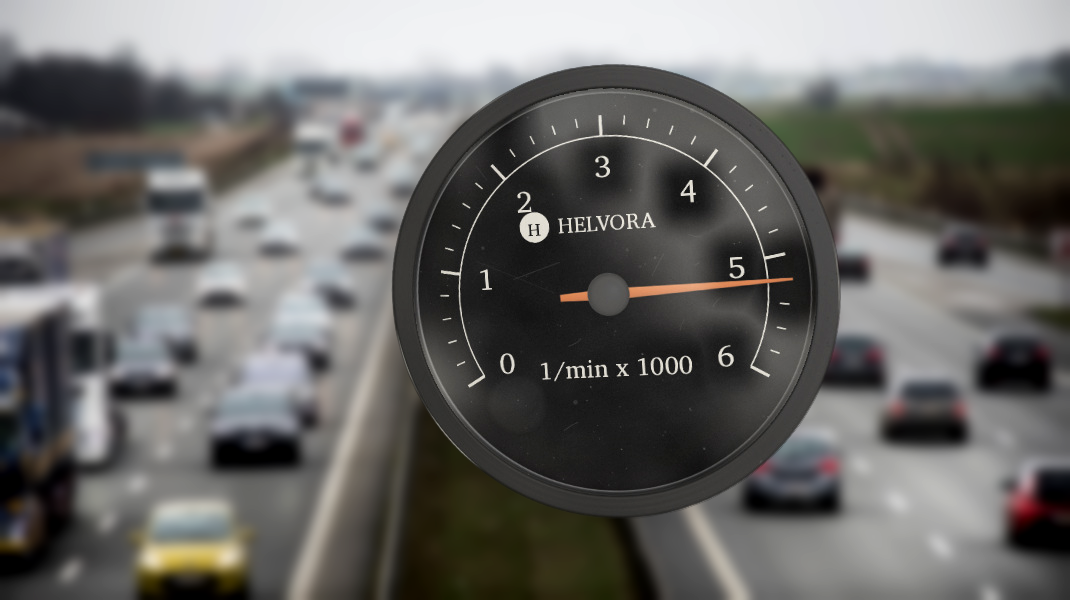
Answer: 5200 rpm
